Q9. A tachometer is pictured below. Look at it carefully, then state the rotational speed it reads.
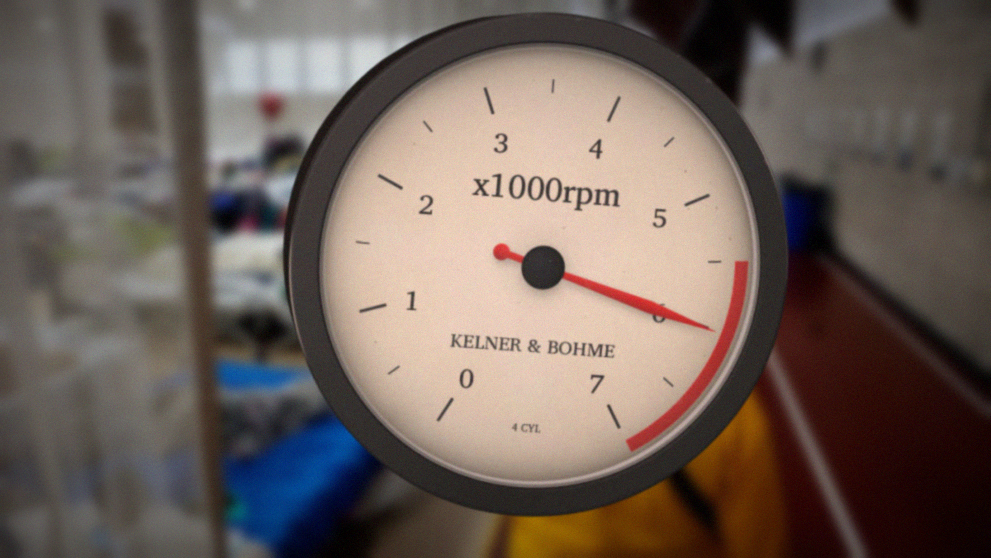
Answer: 6000 rpm
